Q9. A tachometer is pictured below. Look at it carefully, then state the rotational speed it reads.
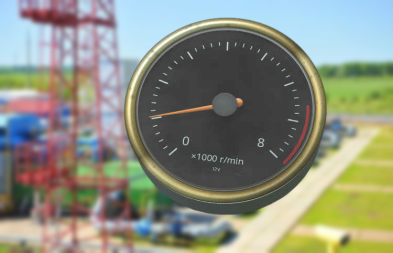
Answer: 1000 rpm
